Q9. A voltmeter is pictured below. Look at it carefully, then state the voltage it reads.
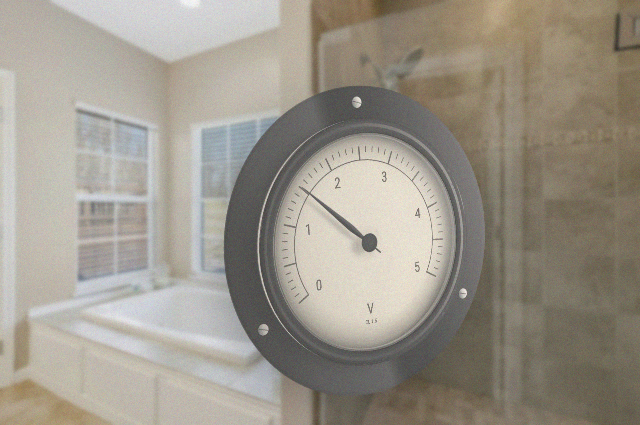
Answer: 1.5 V
